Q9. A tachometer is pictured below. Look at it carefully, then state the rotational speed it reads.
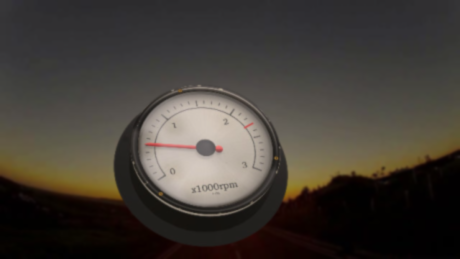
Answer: 500 rpm
